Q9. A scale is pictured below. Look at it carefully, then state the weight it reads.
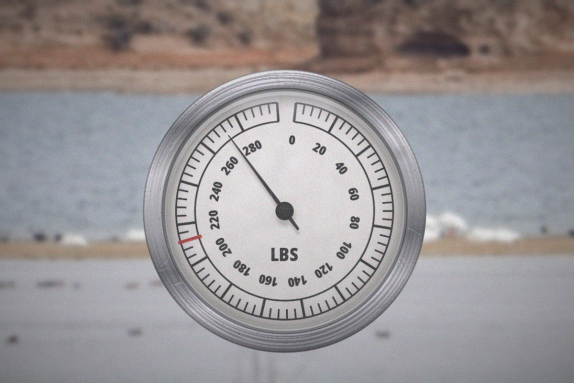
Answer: 272 lb
